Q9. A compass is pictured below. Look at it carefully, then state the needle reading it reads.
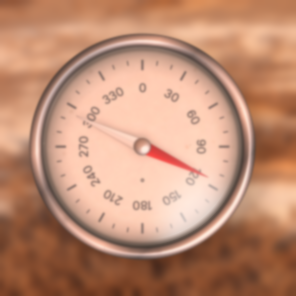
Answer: 115 °
